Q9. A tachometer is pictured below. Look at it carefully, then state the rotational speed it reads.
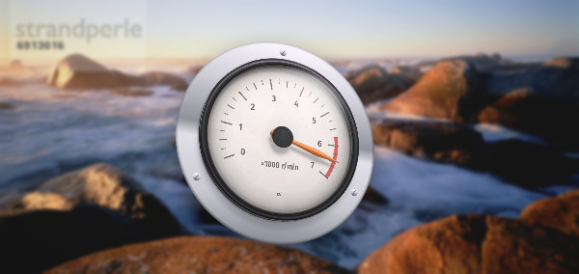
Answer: 6500 rpm
